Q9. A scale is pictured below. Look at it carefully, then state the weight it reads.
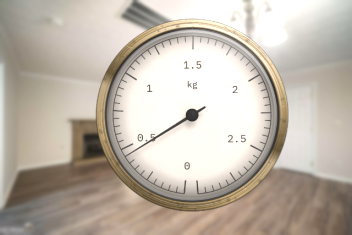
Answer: 0.45 kg
